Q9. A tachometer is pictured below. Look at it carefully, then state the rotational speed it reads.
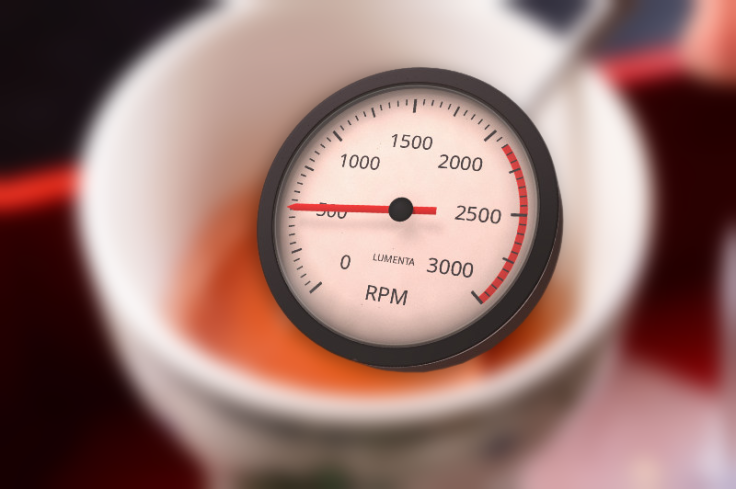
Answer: 500 rpm
